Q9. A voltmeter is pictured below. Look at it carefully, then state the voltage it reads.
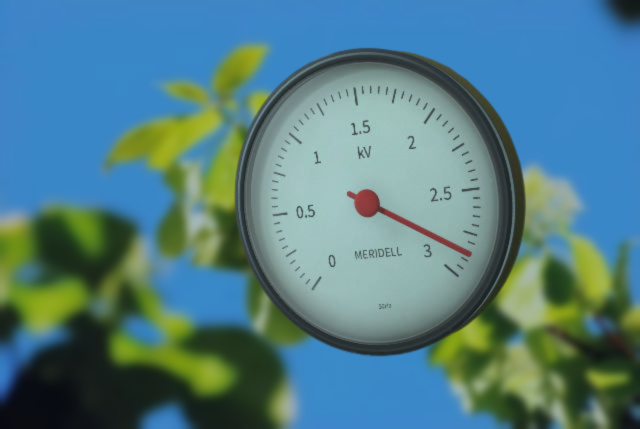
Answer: 2.85 kV
